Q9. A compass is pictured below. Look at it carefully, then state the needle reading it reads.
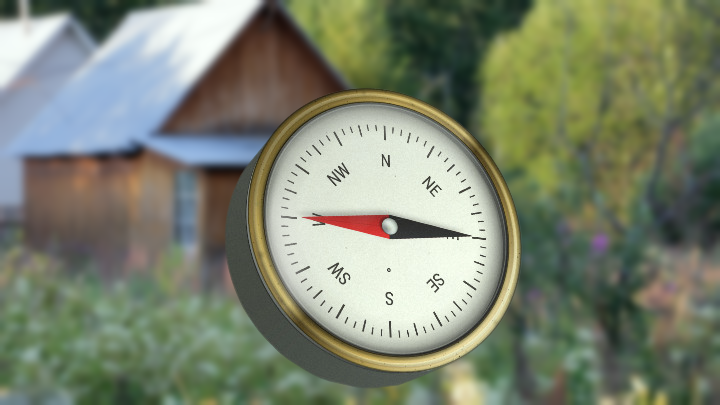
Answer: 270 °
